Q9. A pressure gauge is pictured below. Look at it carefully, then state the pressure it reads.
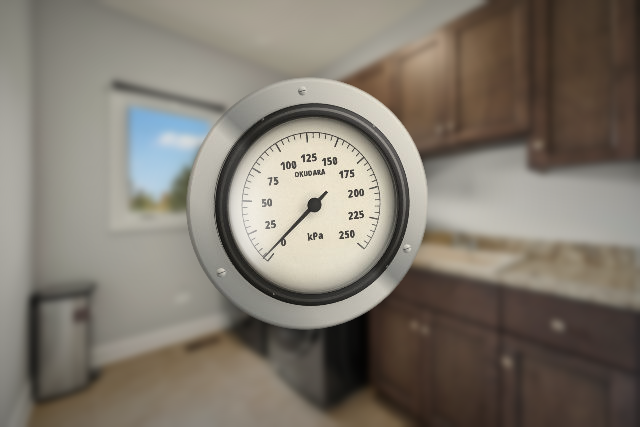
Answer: 5 kPa
